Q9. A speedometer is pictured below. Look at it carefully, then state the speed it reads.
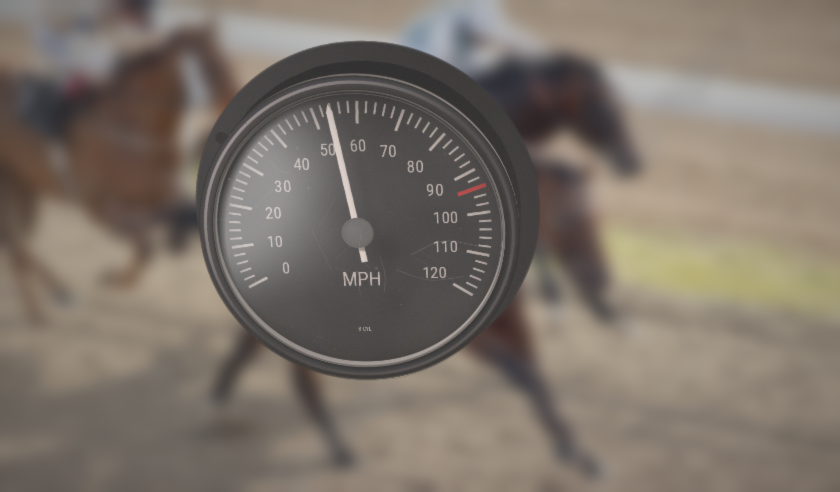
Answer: 54 mph
